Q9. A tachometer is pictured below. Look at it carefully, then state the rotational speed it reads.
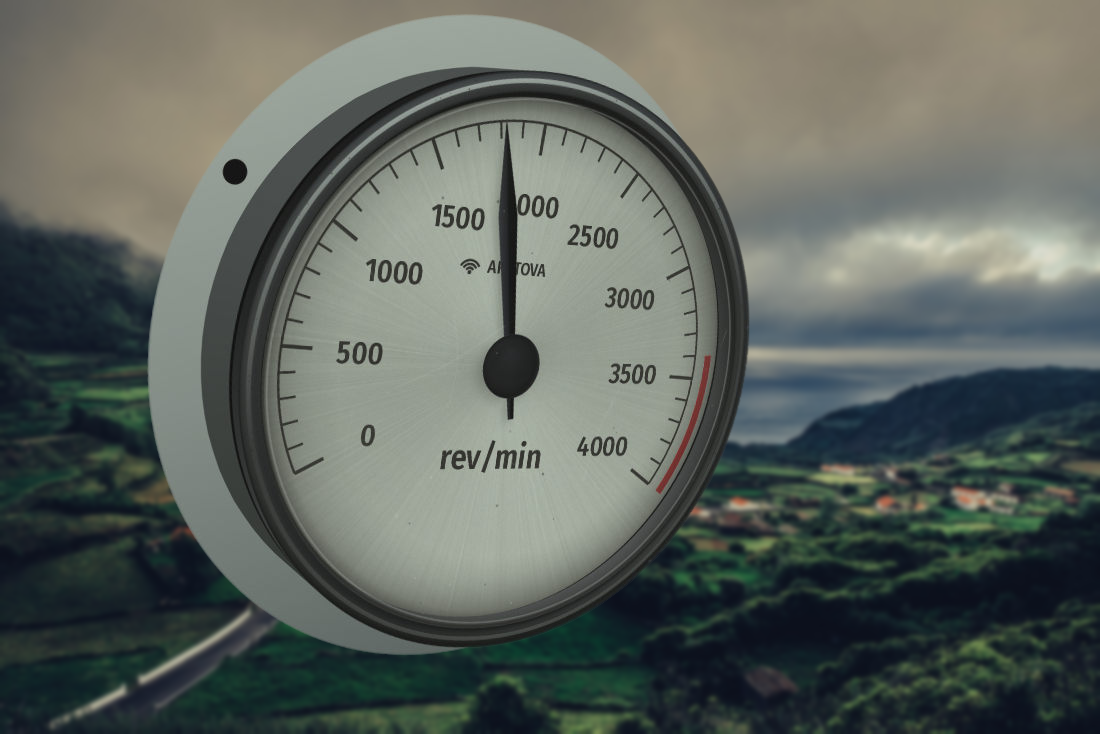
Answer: 1800 rpm
